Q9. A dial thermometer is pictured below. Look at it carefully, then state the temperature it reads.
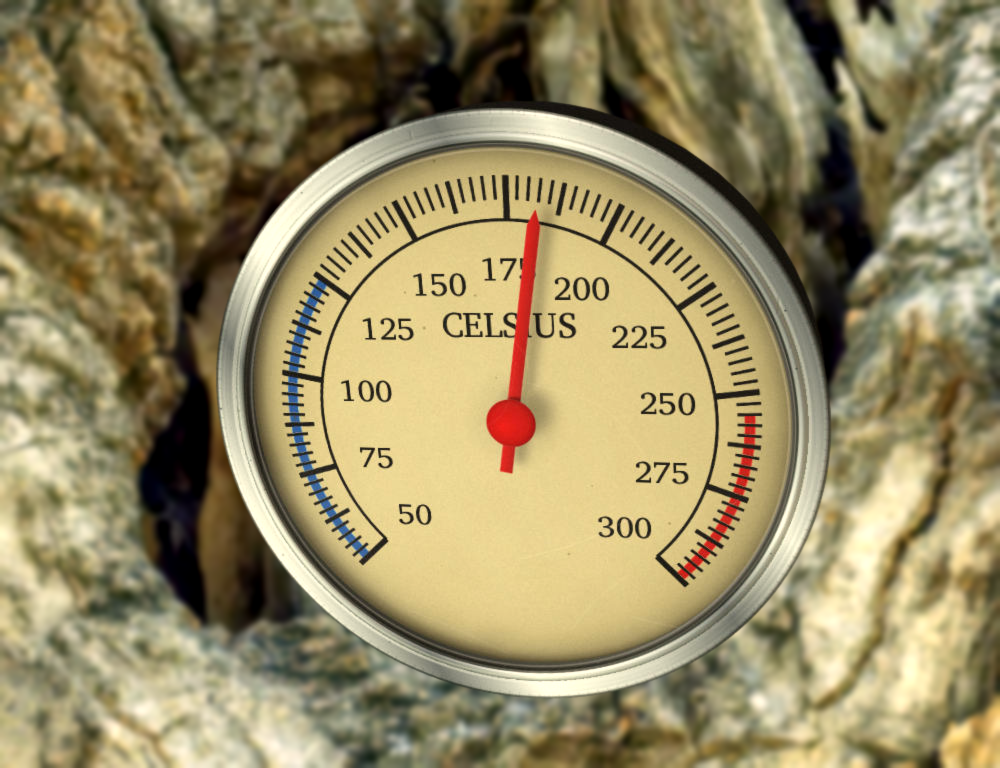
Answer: 182.5 °C
